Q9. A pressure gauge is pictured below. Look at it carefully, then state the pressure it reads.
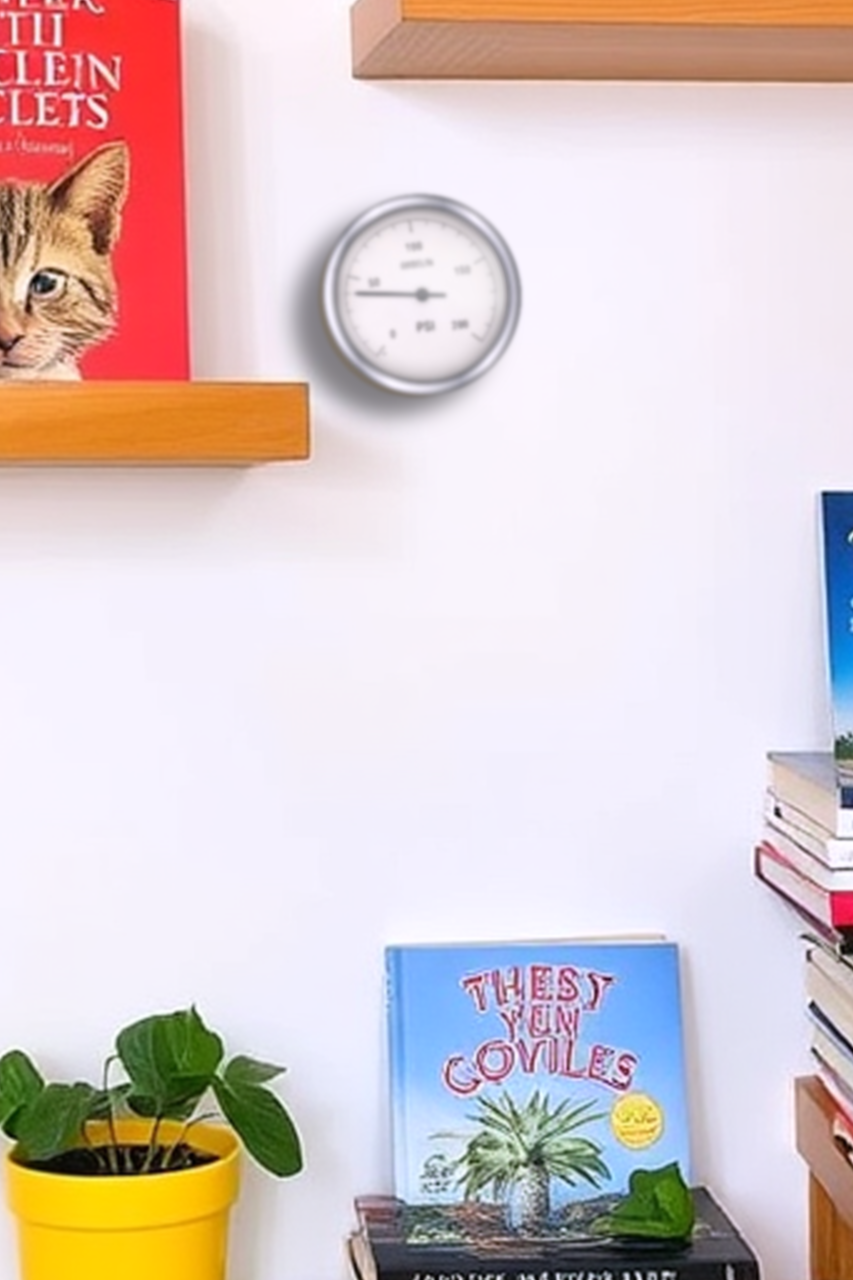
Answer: 40 psi
